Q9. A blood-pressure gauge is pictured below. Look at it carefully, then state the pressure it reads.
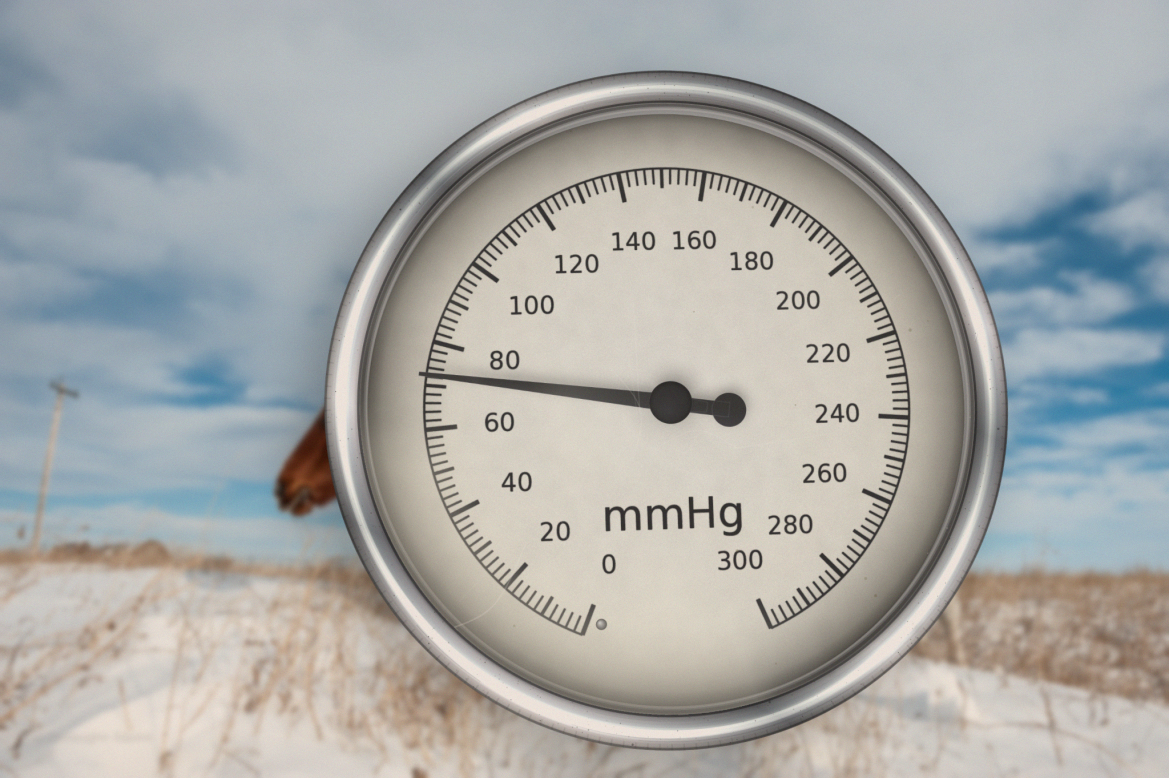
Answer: 72 mmHg
